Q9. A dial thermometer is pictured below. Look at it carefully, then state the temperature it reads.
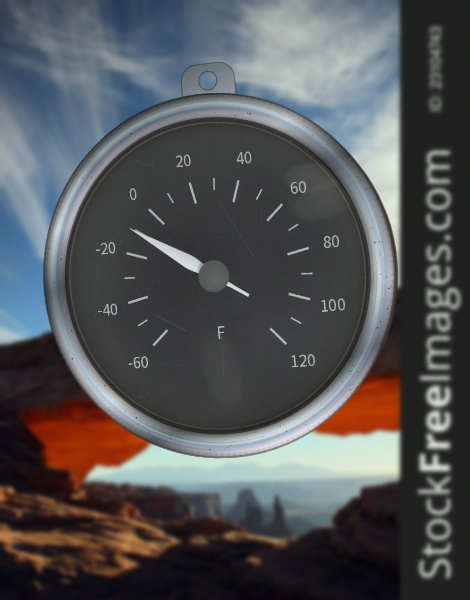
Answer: -10 °F
